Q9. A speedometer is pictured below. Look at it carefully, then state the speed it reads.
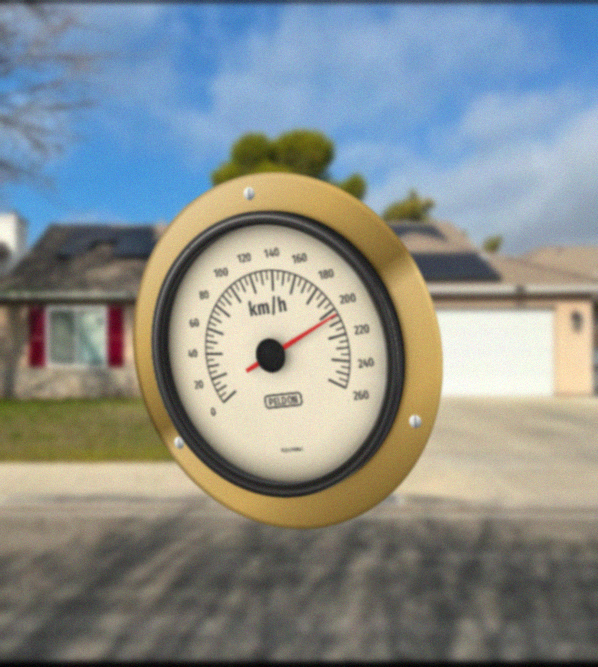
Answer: 205 km/h
